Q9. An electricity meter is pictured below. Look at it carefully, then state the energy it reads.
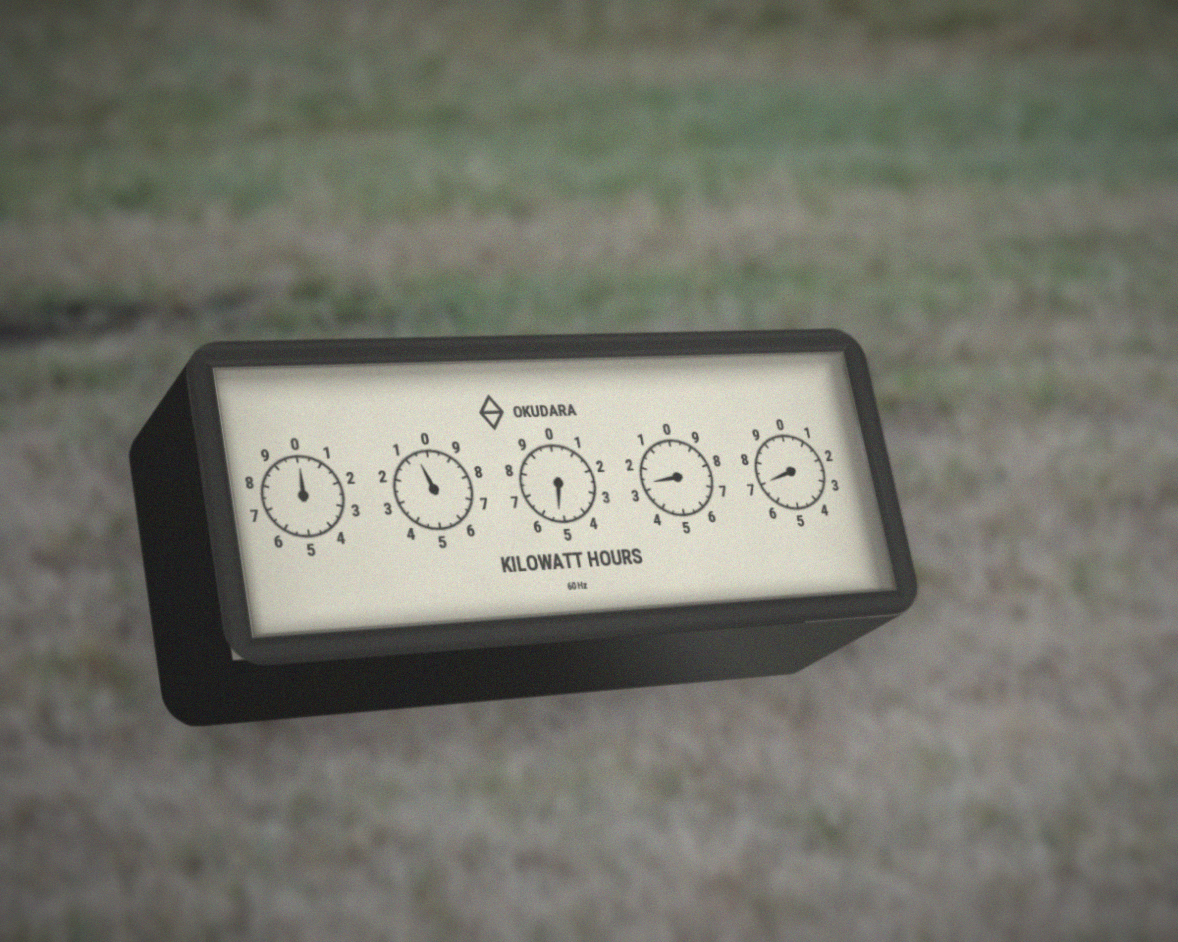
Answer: 527 kWh
